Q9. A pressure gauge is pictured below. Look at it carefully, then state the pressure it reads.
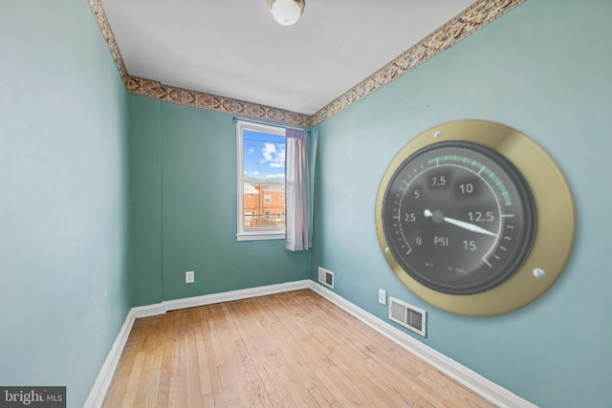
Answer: 13.5 psi
